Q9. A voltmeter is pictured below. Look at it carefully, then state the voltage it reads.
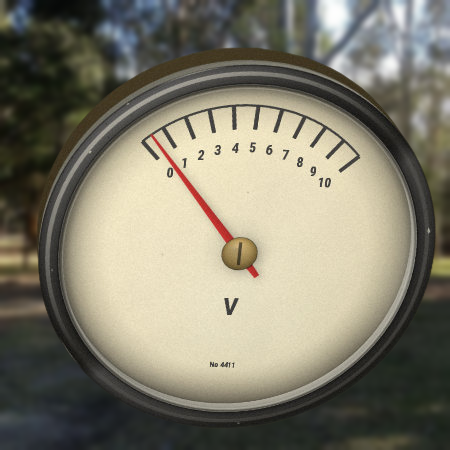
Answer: 0.5 V
